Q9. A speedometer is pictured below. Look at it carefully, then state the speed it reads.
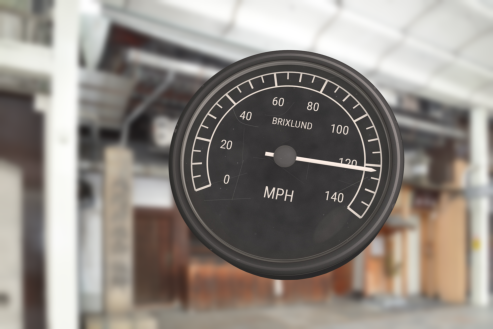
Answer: 122.5 mph
